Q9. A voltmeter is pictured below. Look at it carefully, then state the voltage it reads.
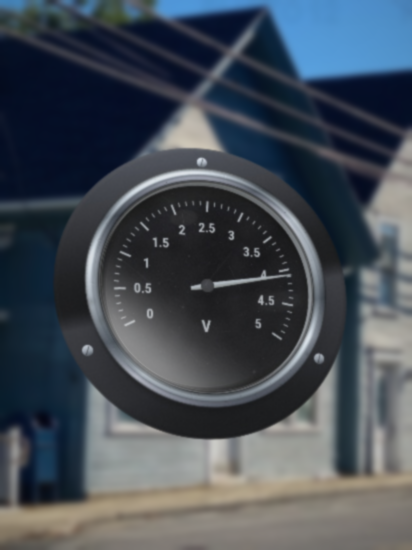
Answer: 4.1 V
